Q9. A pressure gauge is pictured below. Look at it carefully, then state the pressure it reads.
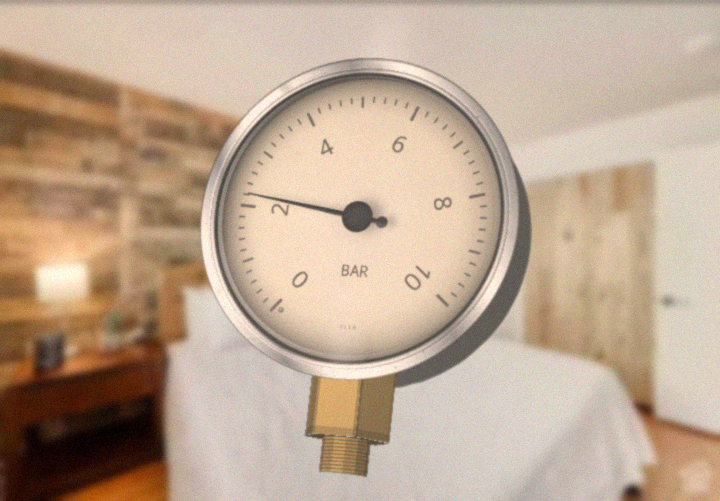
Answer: 2.2 bar
